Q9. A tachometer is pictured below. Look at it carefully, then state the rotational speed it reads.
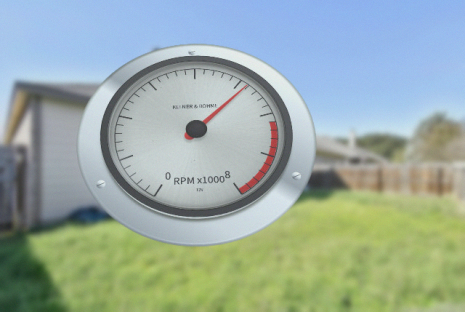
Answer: 5200 rpm
